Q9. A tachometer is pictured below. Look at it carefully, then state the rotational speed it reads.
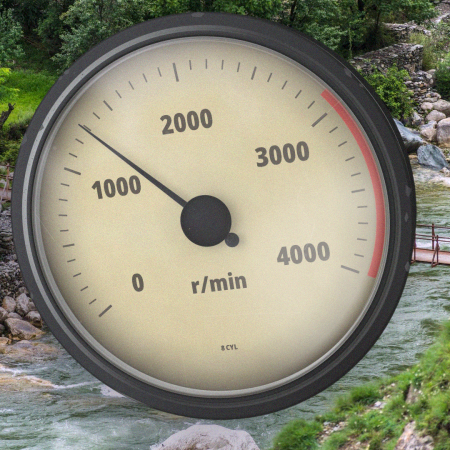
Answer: 1300 rpm
